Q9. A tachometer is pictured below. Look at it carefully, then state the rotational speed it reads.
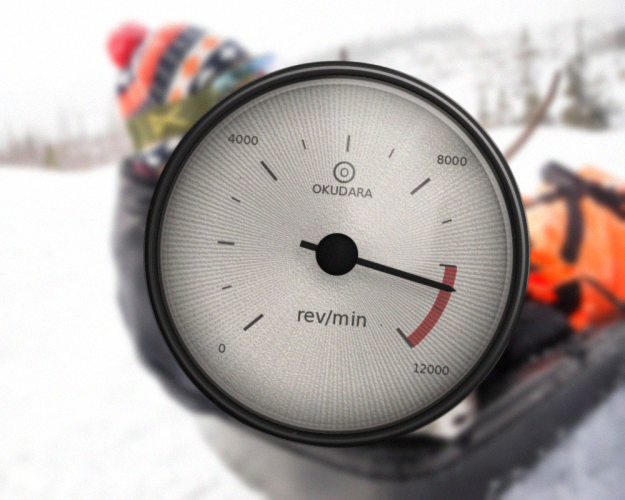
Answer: 10500 rpm
